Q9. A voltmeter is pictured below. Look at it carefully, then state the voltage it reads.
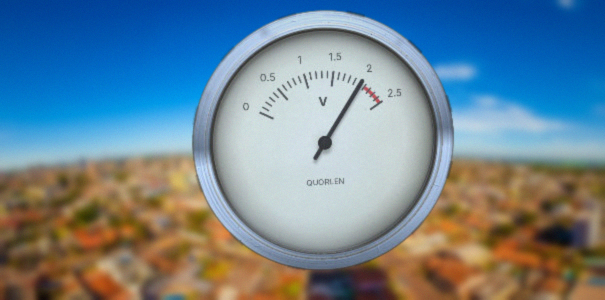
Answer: 2 V
